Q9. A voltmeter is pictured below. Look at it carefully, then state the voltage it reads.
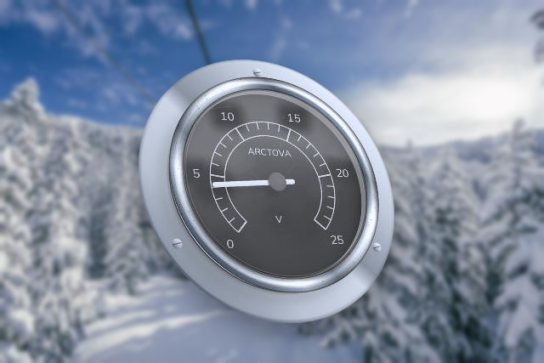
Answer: 4 V
